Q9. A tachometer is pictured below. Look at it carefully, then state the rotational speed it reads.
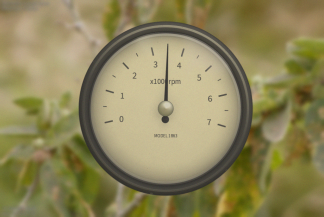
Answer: 3500 rpm
